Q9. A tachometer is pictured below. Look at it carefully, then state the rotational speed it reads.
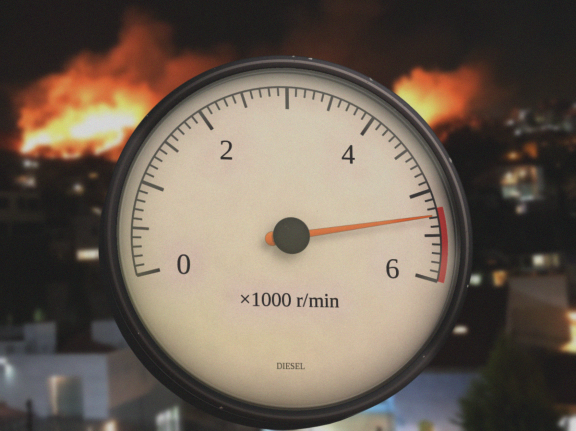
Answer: 5300 rpm
